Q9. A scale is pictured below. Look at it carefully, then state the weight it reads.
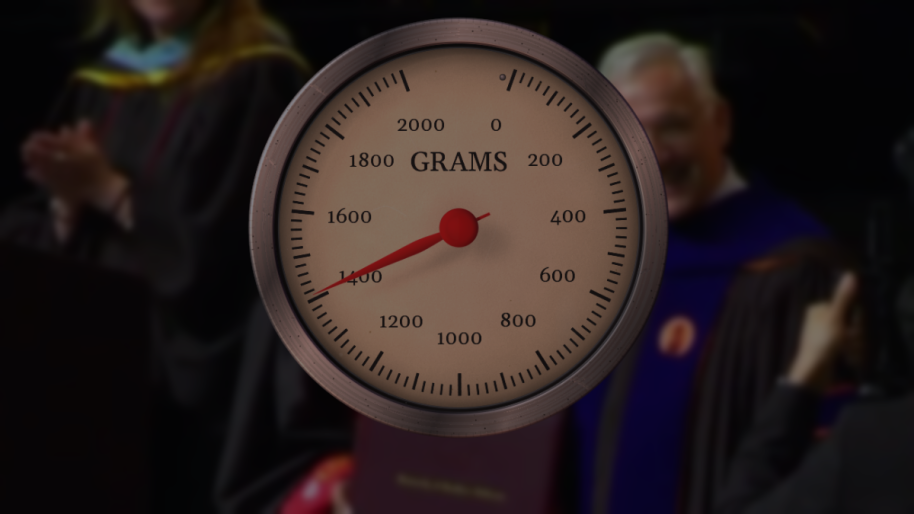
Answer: 1410 g
